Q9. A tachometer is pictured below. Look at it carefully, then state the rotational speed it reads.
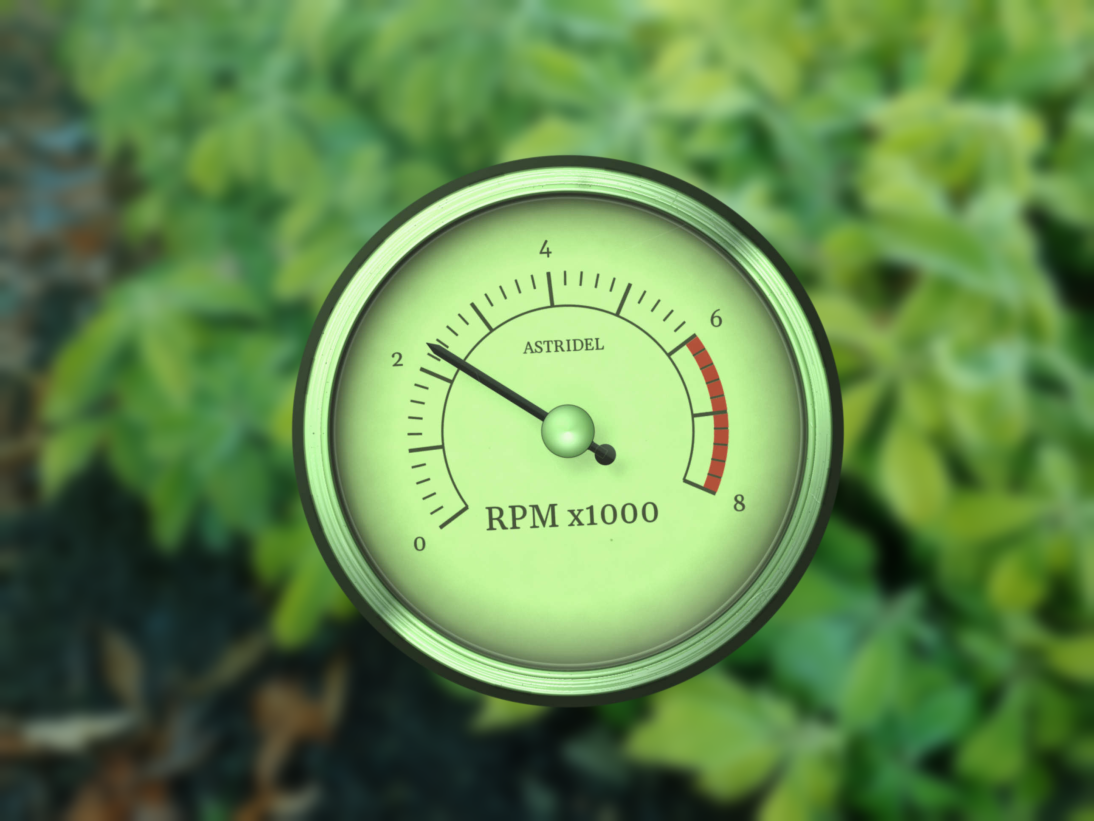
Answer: 2300 rpm
